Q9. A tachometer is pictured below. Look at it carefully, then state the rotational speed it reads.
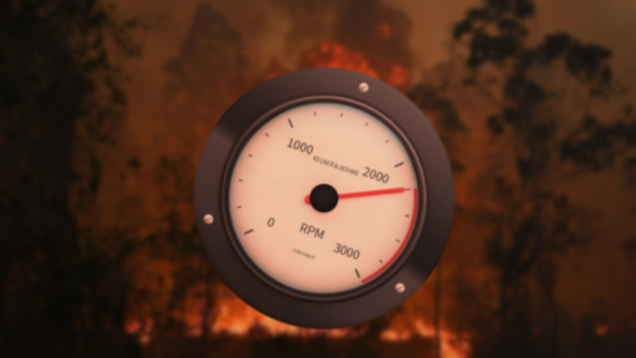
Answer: 2200 rpm
